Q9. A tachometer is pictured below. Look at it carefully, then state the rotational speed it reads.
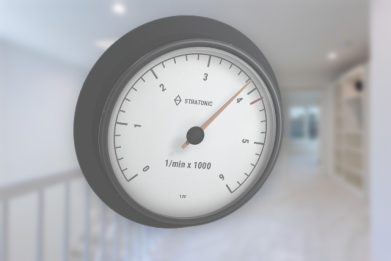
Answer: 3800 rpm
